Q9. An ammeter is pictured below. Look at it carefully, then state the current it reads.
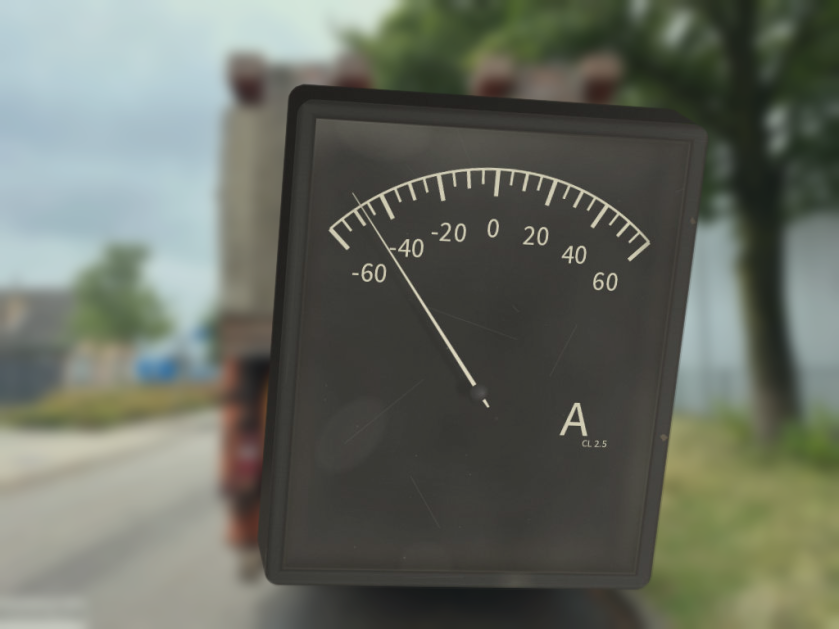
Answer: -47.5 A
